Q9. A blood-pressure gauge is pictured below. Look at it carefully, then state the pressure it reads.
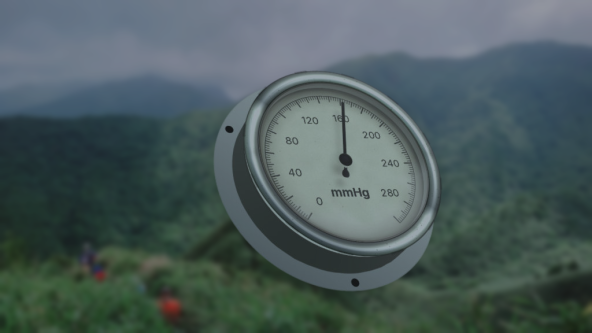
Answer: 160 mmHg
